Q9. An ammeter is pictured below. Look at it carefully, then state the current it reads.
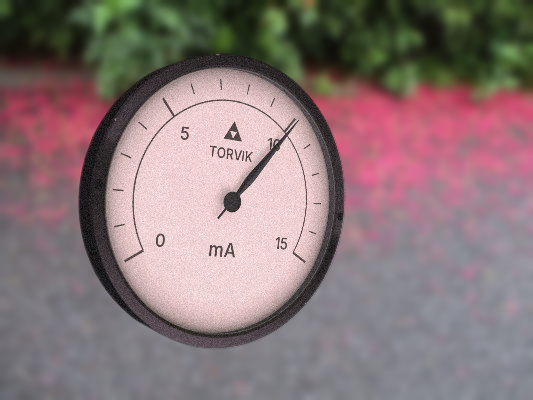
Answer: 10 mA
